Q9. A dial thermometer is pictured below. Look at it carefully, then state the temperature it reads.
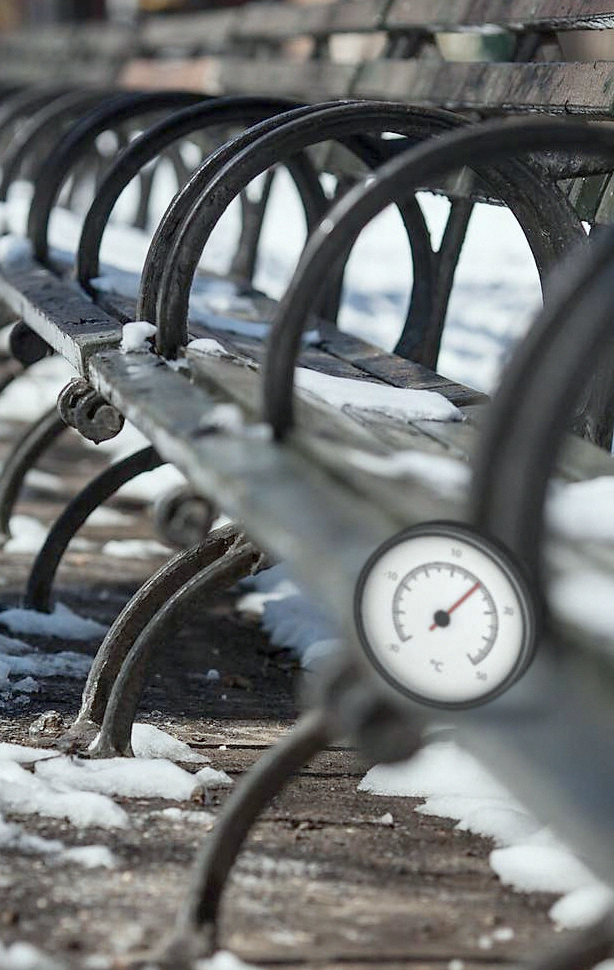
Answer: 20 °C
